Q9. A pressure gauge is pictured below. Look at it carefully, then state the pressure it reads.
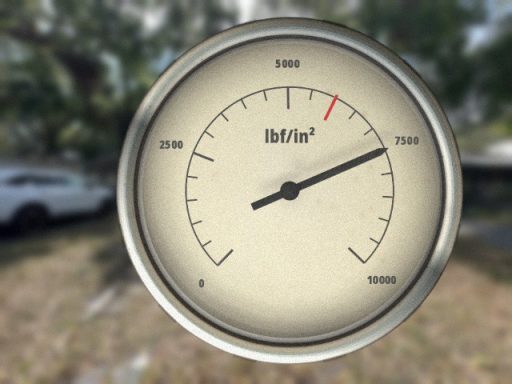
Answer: 7500 psi
